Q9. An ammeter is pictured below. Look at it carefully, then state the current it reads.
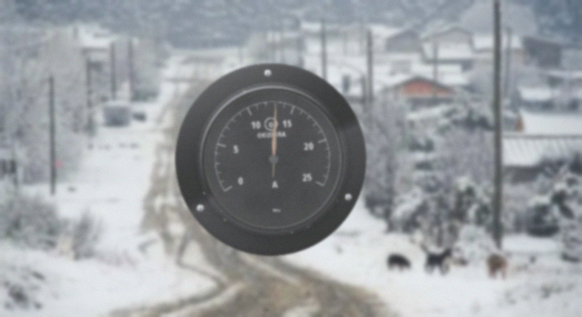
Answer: 13 A
